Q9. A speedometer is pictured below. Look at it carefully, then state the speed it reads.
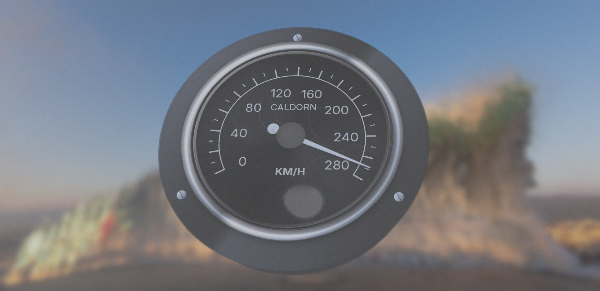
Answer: 270 km/h
